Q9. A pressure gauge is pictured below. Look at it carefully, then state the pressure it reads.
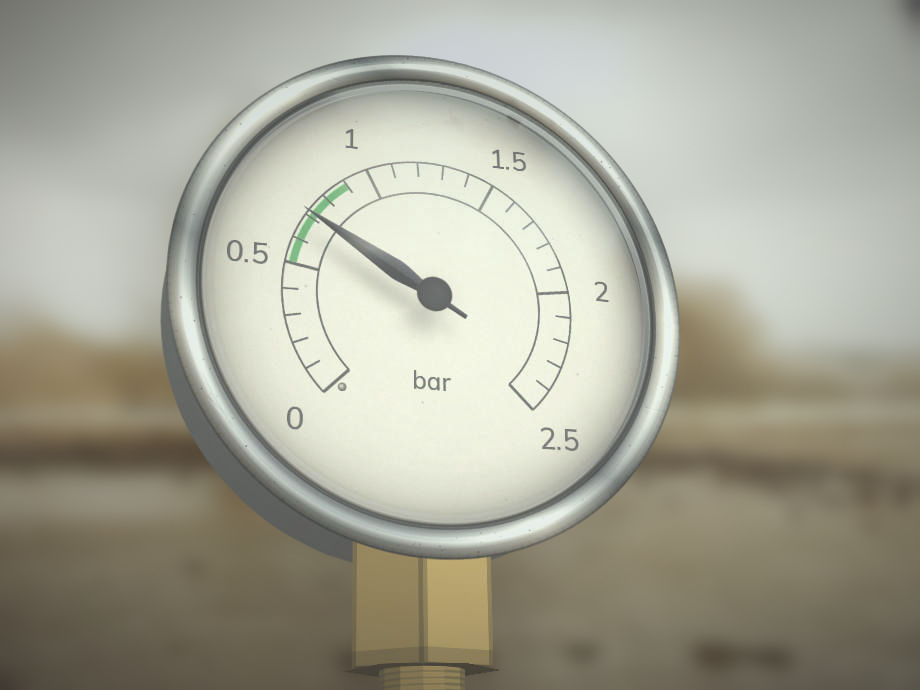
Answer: 0.7 bar
